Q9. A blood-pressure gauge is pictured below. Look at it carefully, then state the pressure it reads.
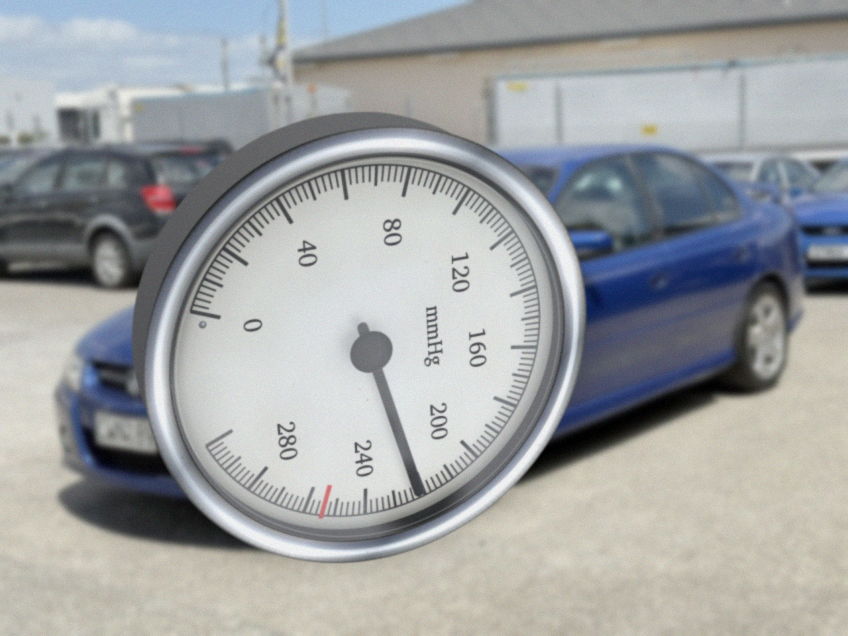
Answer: 222 mmHg
